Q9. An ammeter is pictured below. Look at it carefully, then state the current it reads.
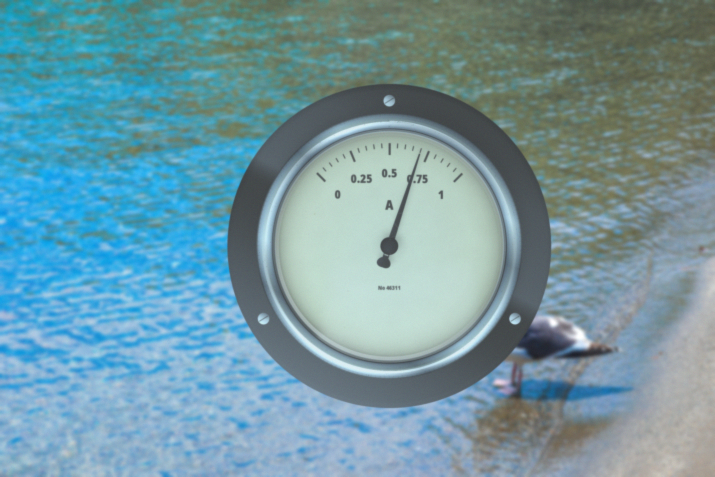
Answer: 0.7 A
